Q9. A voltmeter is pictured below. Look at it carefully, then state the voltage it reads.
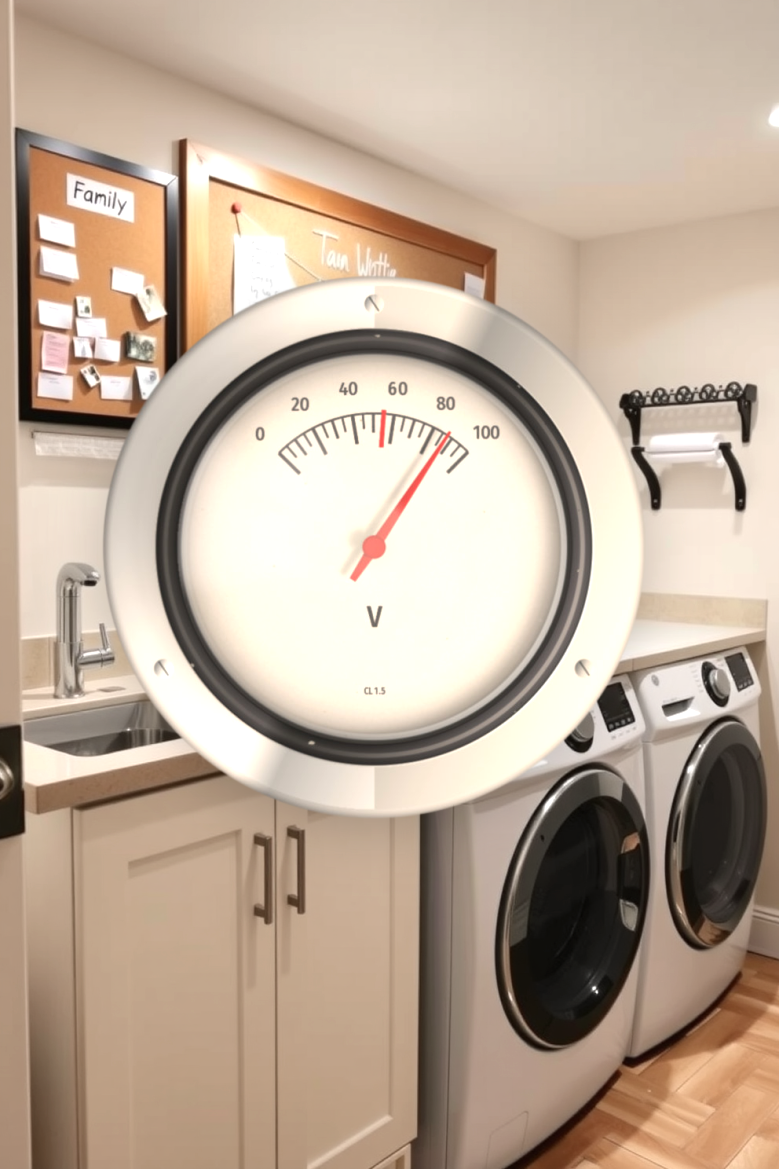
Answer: 87.5 V
